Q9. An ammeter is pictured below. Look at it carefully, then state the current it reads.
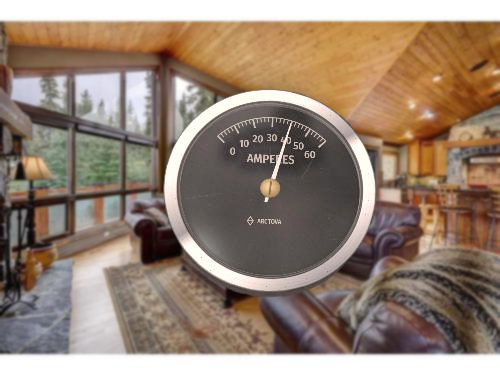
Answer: 40 A
